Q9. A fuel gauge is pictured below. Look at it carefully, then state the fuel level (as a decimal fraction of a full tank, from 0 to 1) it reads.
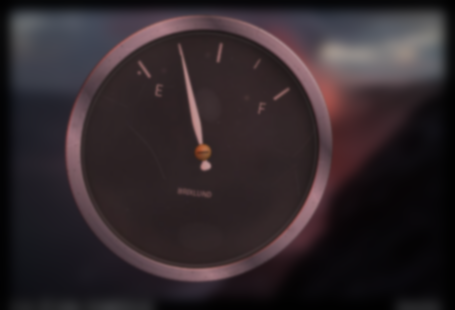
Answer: 0.25
